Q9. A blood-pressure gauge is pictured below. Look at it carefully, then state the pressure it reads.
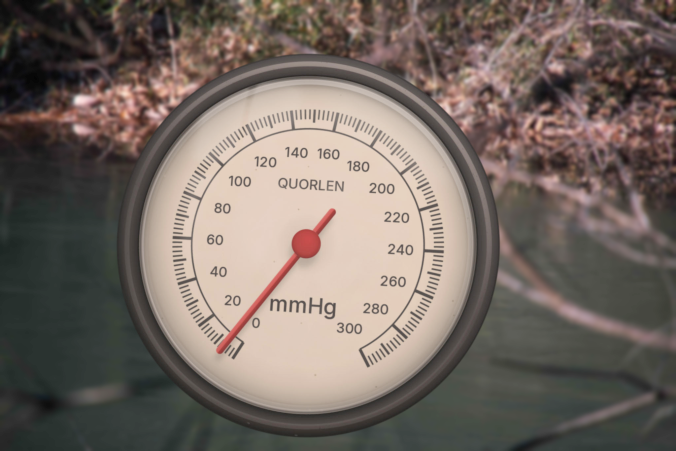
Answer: 6 mmHg
